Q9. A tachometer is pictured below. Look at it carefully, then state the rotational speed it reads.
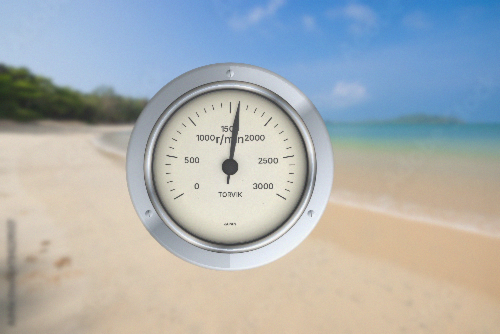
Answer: 1600 rpm
